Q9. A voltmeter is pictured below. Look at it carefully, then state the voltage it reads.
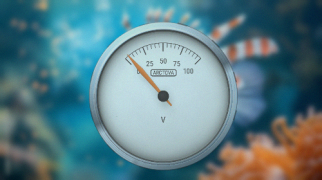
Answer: 5 V
